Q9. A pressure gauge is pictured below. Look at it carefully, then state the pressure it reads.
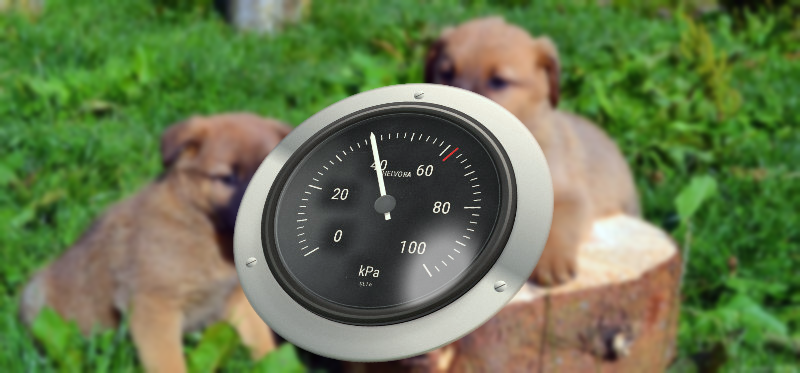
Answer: 40 kPa
